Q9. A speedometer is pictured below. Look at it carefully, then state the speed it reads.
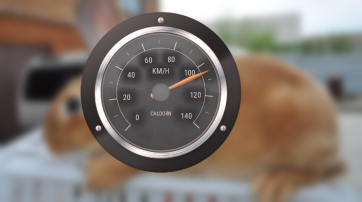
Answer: 105 km/h
